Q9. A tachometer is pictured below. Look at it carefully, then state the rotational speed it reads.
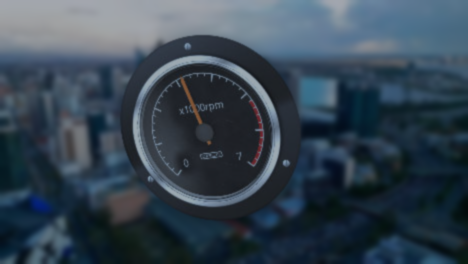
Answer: 3200 rpm
